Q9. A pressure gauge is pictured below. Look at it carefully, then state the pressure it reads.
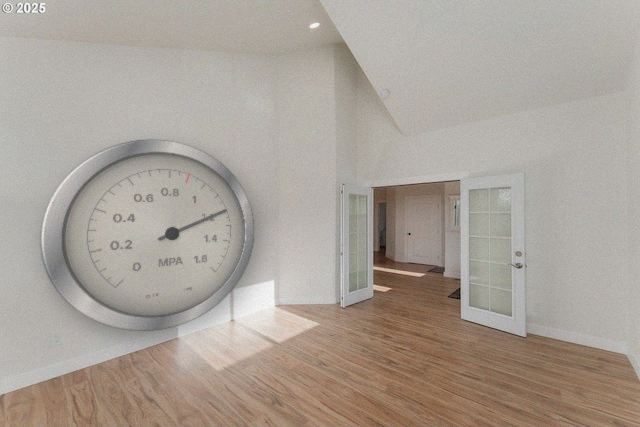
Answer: 1.2 MPa
